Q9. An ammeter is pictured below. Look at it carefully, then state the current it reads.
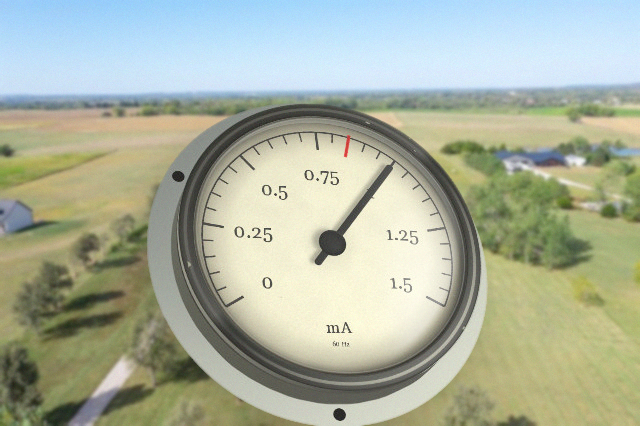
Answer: 1 mA
